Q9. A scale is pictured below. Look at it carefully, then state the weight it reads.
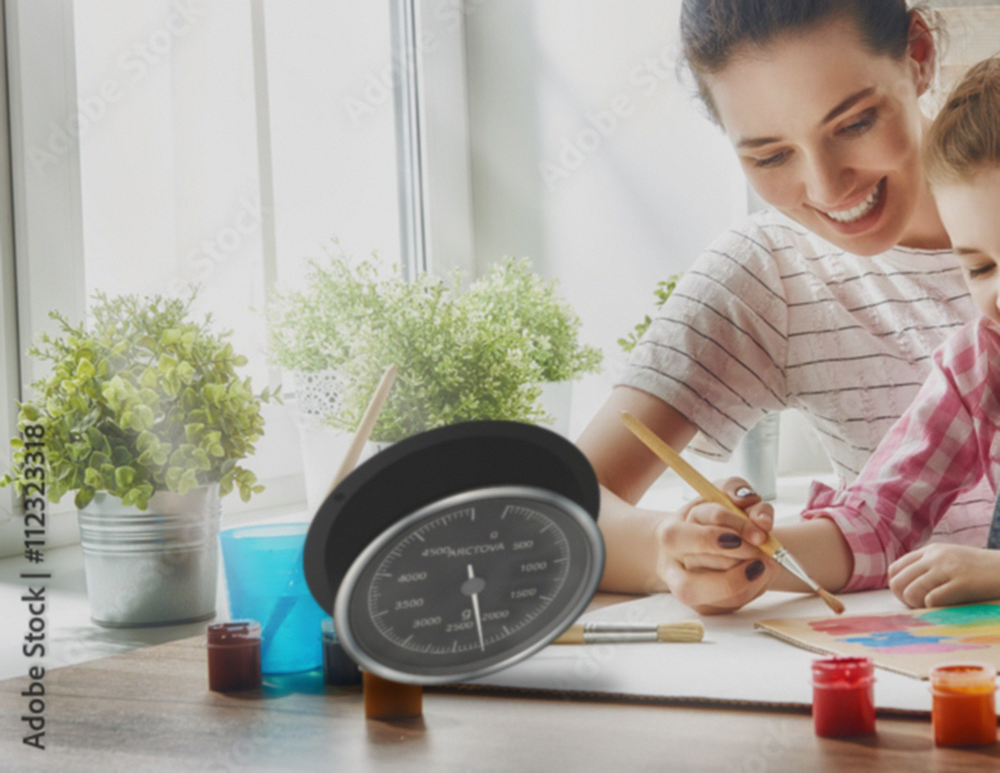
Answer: 2250 g
